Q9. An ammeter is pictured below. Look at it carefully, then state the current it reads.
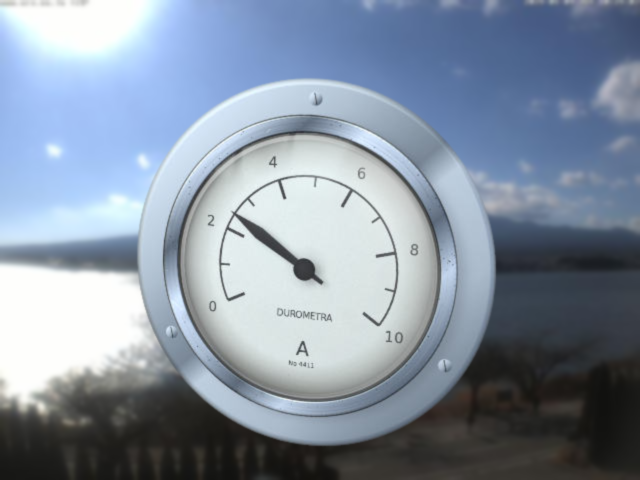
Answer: 2.5 A
